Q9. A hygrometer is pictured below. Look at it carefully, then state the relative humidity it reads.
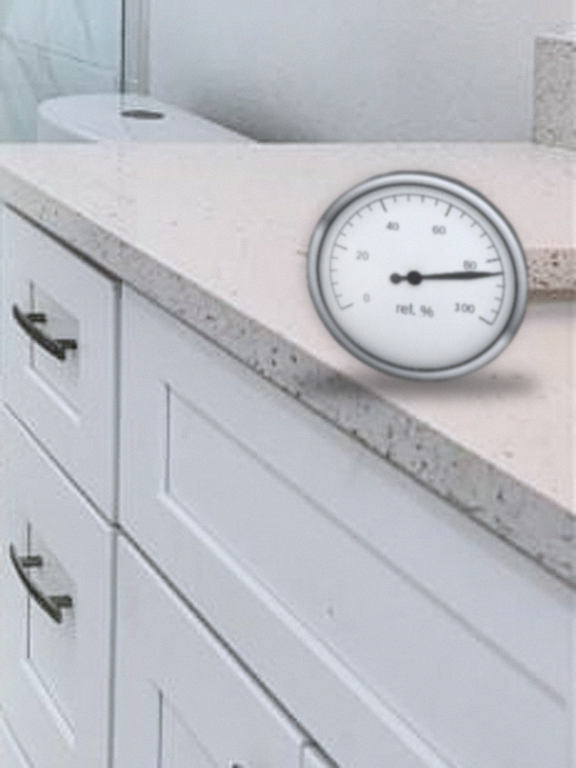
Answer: 84 %
